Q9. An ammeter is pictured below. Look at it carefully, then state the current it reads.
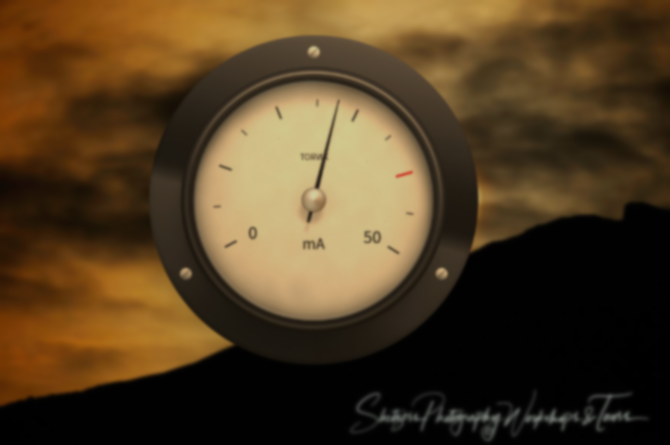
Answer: 27.5 mA
